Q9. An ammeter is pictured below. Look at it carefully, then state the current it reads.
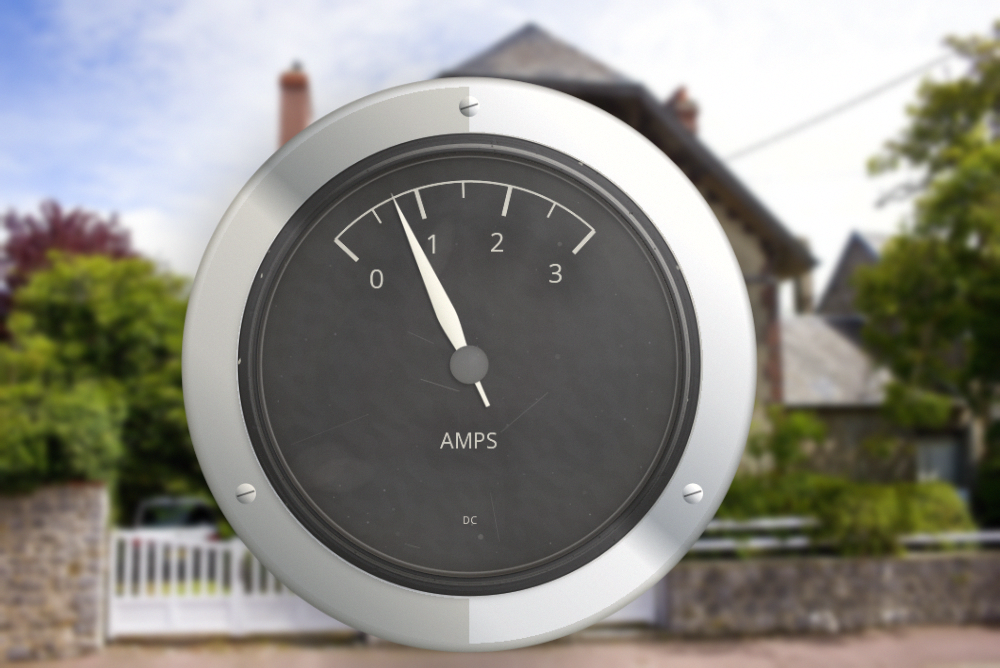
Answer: 0.75 A
